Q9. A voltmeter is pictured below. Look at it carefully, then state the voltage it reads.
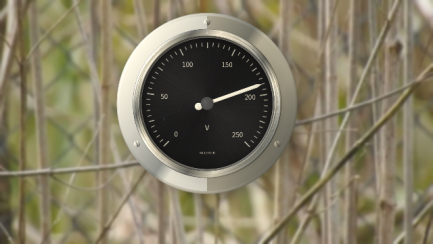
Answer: 190 V
